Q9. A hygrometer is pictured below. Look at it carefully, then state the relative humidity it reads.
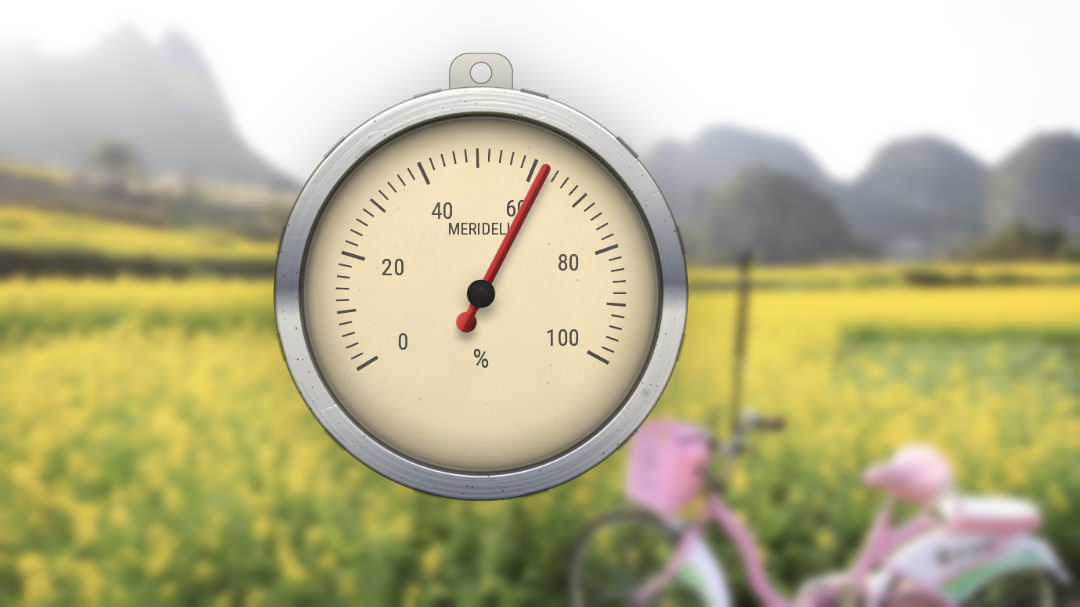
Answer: 62 %
